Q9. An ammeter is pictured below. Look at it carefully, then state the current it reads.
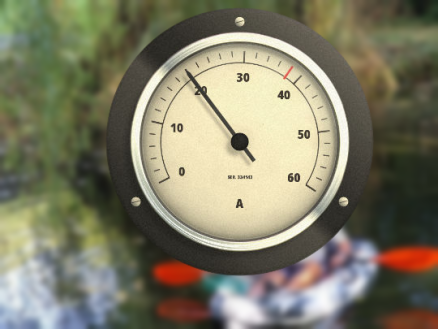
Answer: 20 A
